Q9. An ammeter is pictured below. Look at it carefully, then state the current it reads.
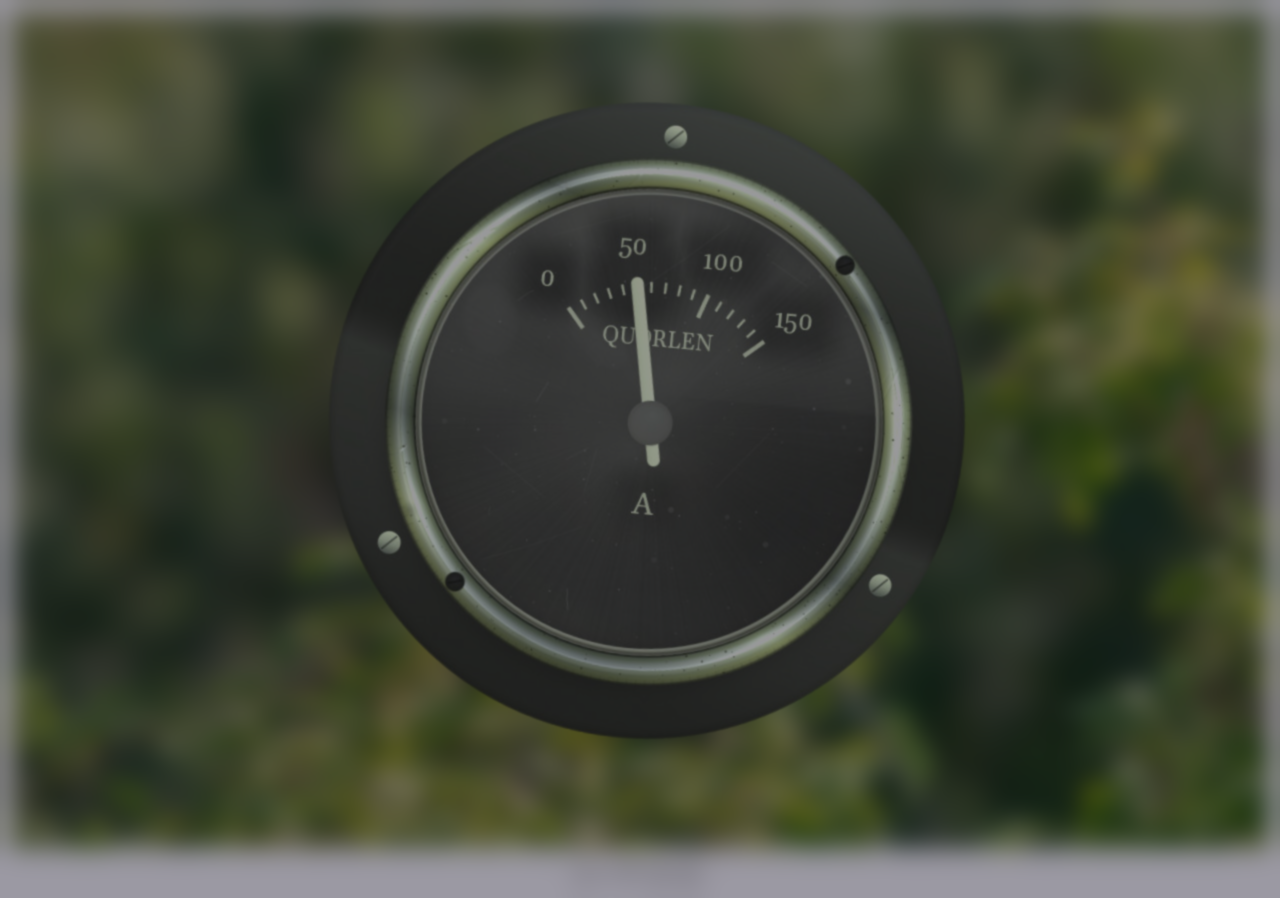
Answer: 50 A
